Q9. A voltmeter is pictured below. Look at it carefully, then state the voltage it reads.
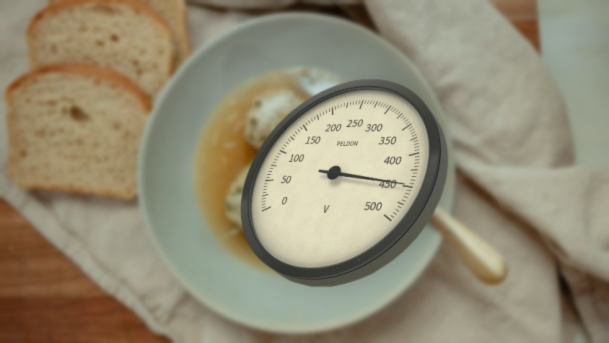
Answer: 450 V
